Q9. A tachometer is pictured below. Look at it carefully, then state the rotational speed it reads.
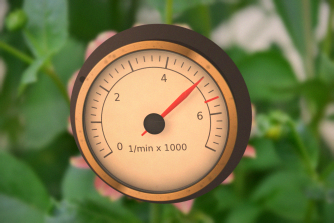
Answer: 5000 rpm
